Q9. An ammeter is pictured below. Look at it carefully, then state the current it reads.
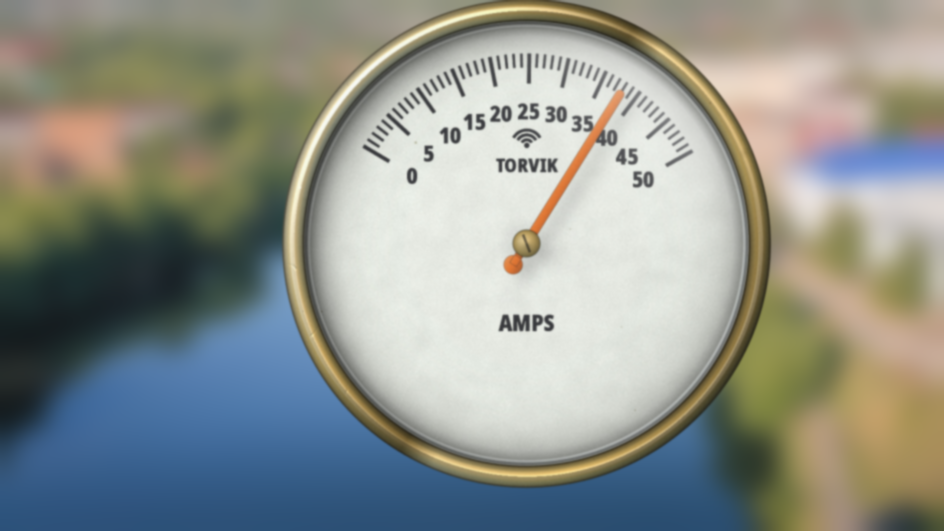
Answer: 38 A
